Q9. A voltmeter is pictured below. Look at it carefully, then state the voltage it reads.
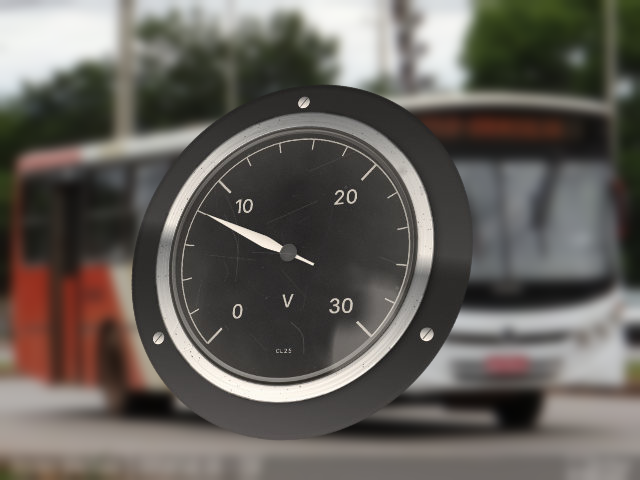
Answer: 8 V
